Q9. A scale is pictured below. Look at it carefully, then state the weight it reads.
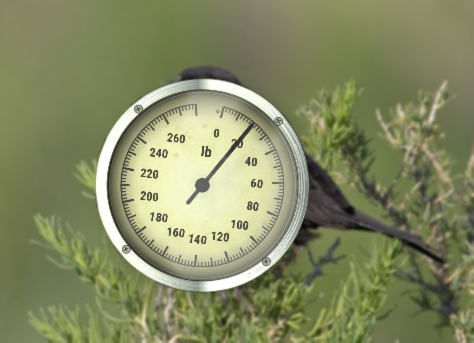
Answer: 20 lb
